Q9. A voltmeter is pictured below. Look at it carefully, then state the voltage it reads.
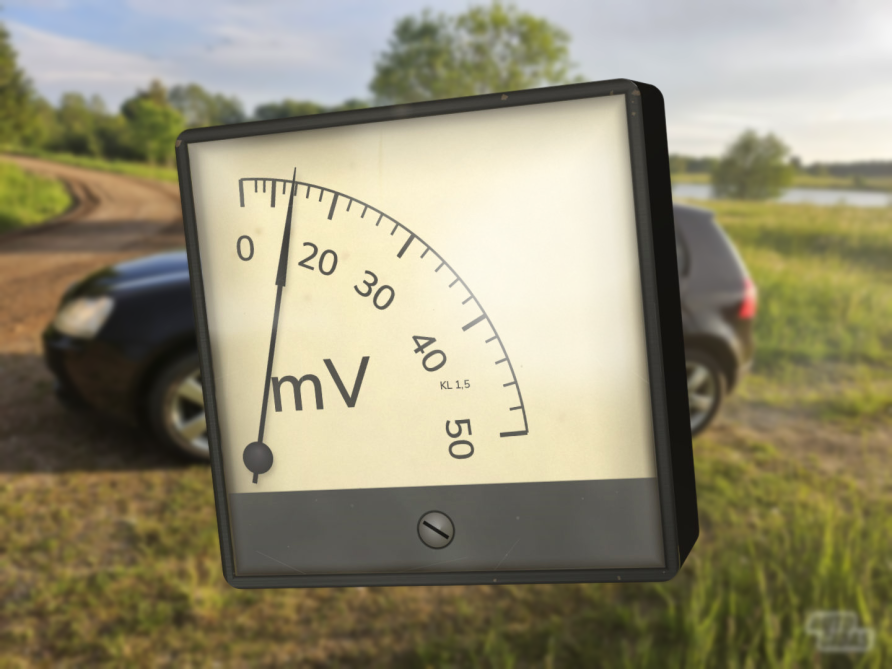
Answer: 14 mV
